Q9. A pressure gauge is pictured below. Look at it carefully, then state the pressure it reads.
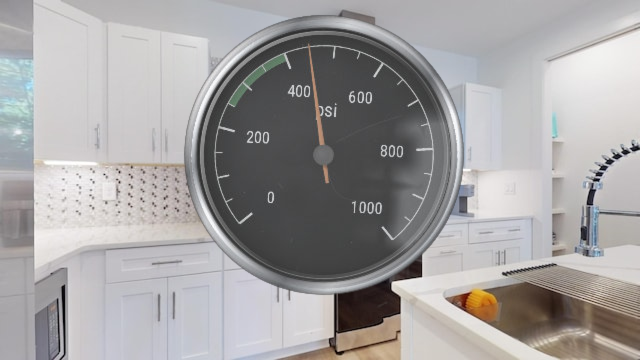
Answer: 450 psi
